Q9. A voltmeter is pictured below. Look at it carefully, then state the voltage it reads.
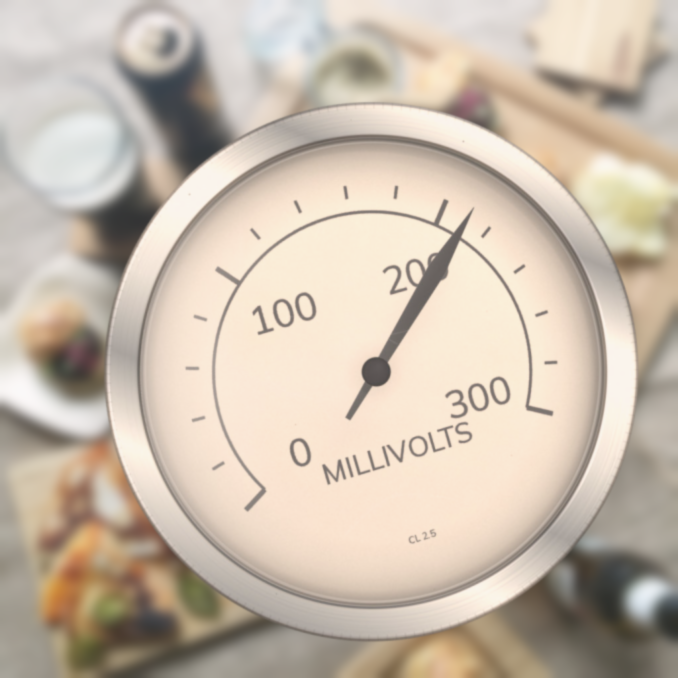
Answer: 210 mV
